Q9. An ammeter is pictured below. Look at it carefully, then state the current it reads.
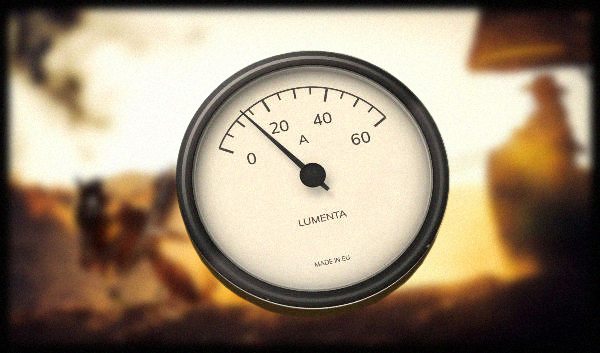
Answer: 12.5 A
